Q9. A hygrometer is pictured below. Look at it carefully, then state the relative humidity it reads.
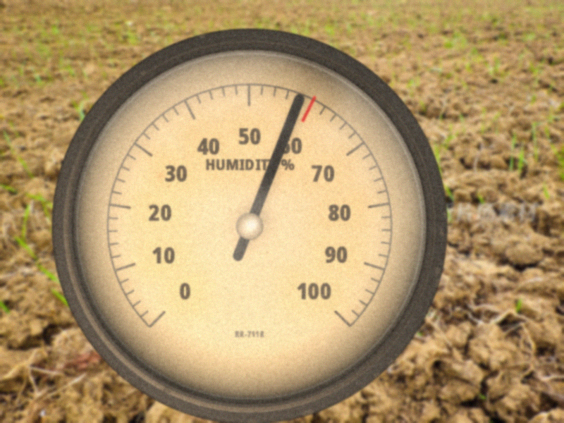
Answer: 58 %
